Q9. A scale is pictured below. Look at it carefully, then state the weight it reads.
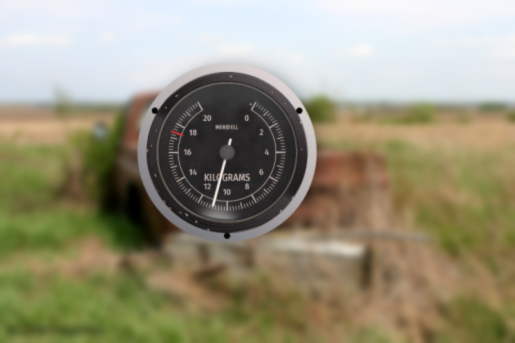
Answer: 11 kg
